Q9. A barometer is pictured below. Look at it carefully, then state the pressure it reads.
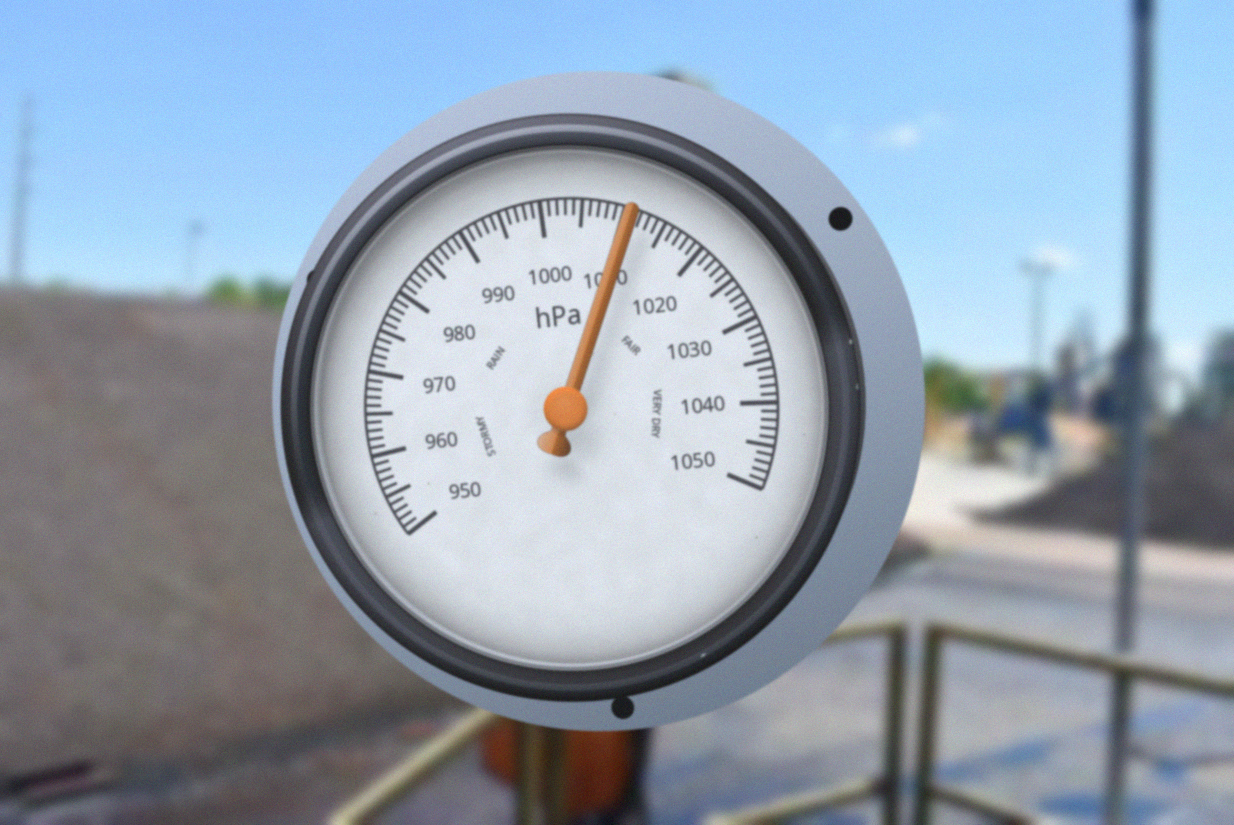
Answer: 1011 hPa
